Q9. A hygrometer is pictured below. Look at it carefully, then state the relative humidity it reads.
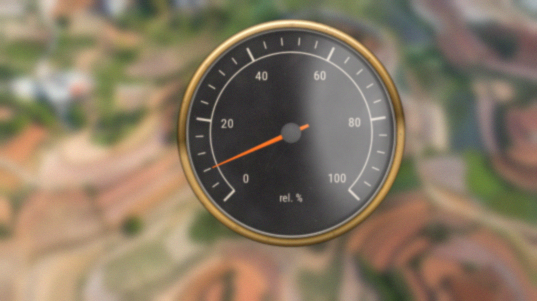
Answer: 8 %
